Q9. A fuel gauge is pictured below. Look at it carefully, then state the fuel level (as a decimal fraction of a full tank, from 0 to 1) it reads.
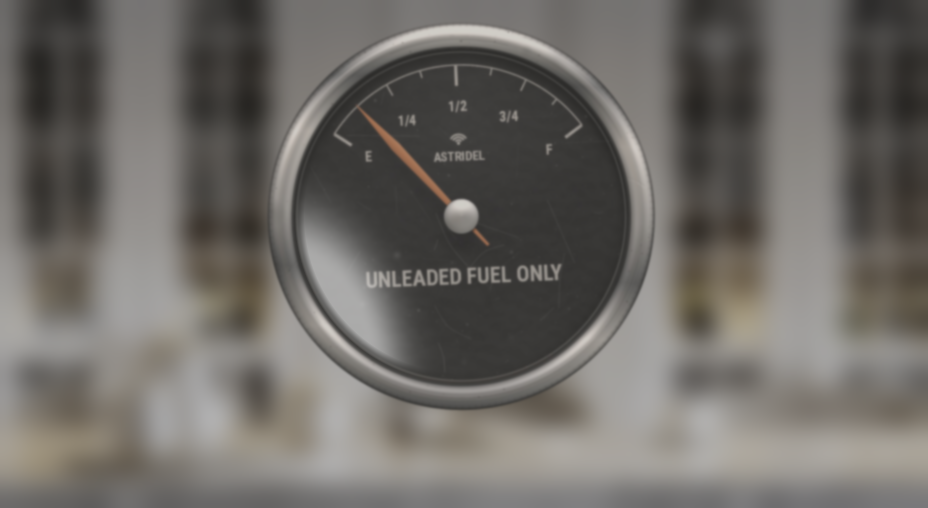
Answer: 0.125
